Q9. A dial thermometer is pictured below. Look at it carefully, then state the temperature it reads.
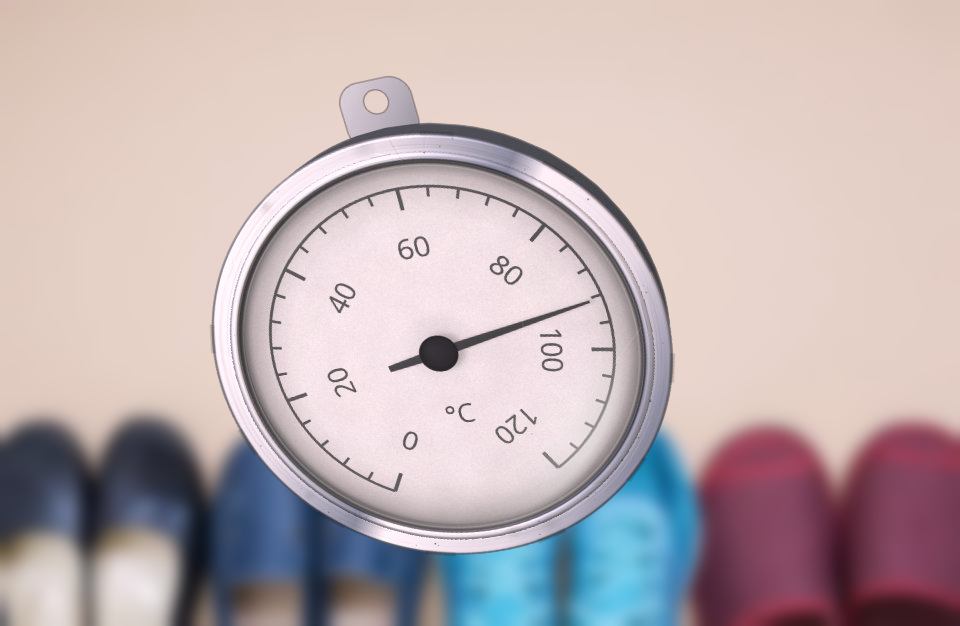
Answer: 92 °C
